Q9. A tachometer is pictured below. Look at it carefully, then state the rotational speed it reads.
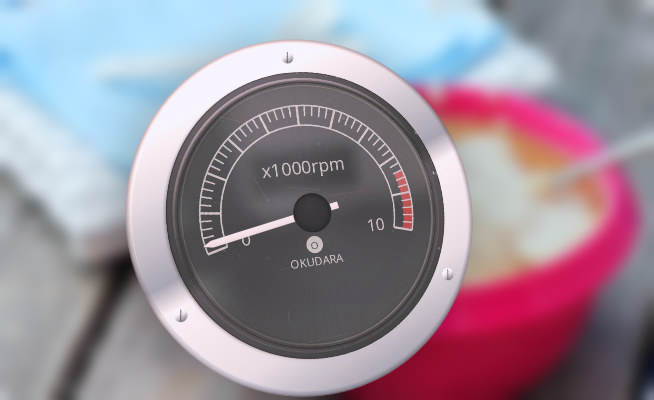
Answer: 200 rpm
